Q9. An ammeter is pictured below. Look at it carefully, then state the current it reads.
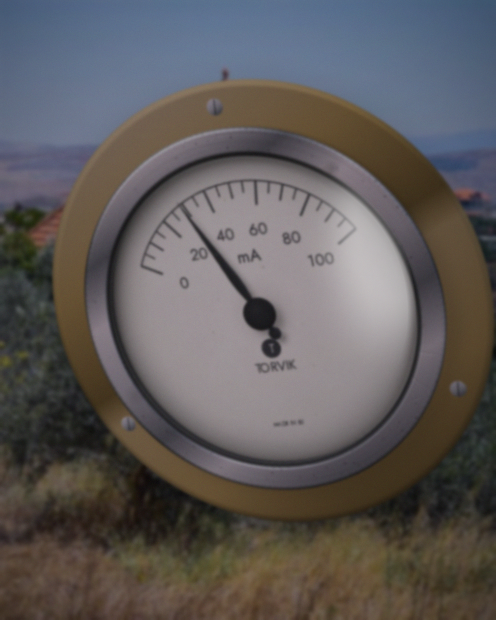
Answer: 30 mA
